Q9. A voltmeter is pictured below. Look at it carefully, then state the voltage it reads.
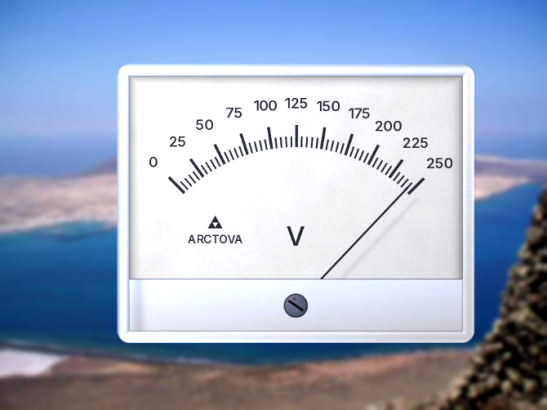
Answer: 245 V
